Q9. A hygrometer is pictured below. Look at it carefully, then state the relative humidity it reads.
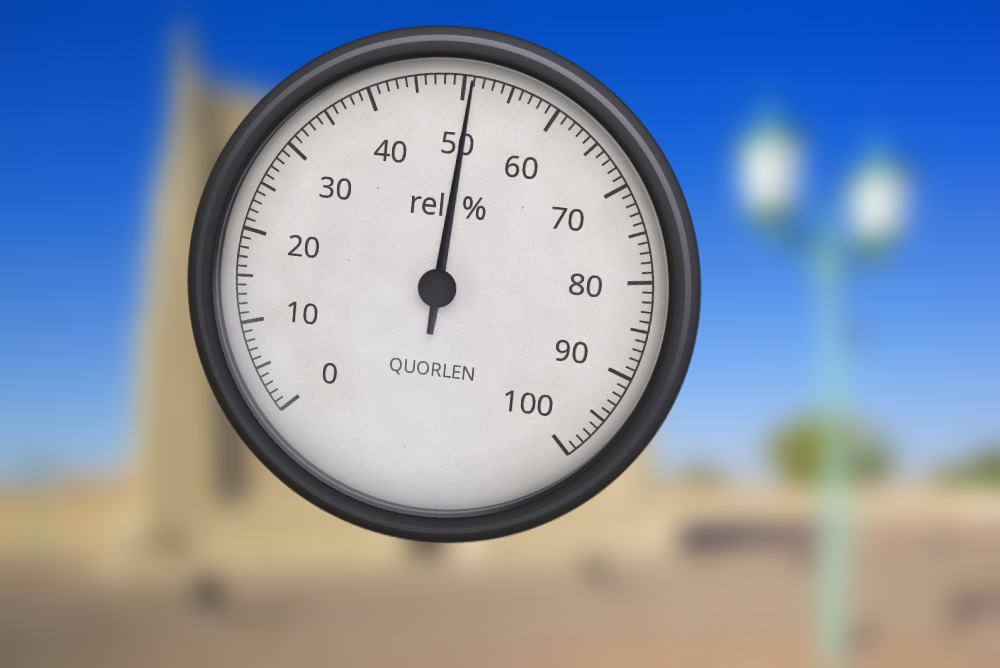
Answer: 51 %
